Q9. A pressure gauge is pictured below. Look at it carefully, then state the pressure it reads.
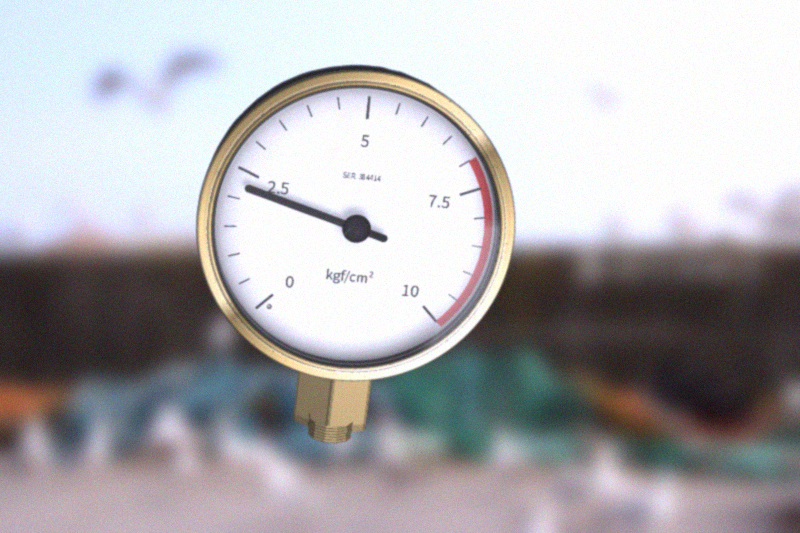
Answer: 2.25 kg/cm²
